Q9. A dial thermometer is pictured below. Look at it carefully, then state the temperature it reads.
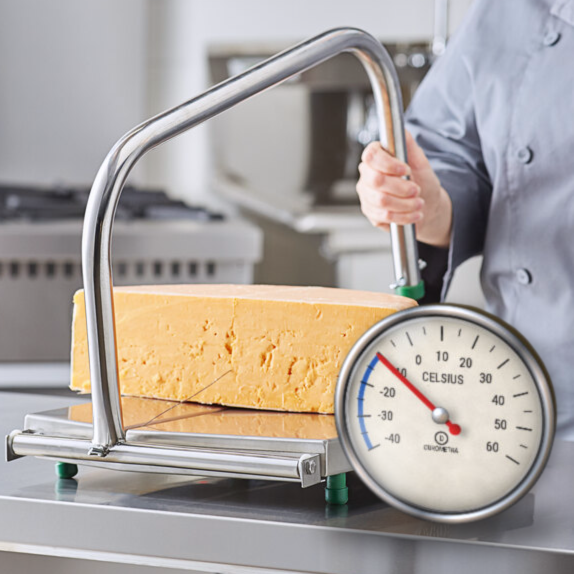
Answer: -10 °C
